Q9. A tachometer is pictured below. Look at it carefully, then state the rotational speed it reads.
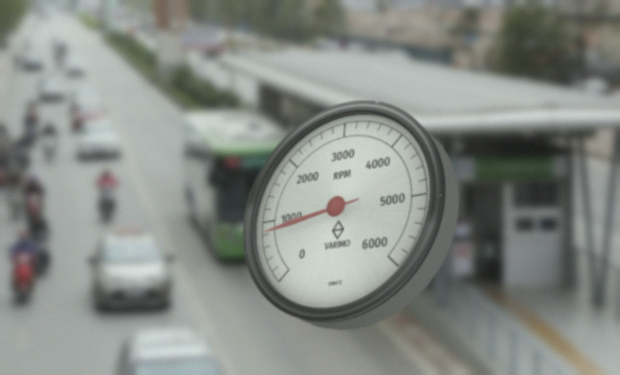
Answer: 800 rpm
